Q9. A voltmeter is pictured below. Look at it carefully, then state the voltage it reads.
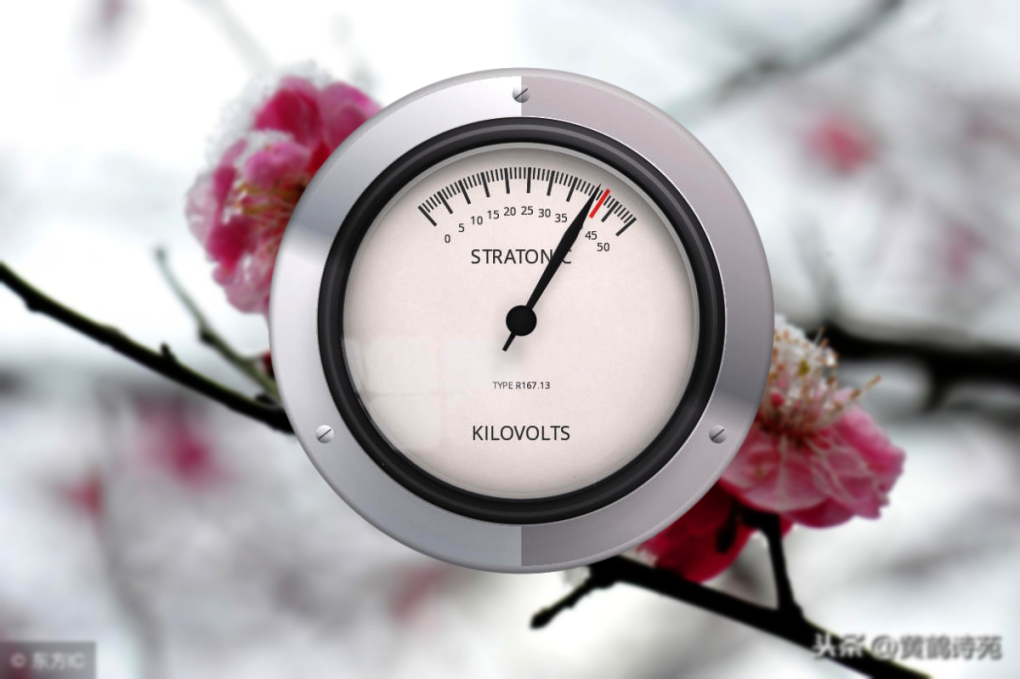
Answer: 40 kV
